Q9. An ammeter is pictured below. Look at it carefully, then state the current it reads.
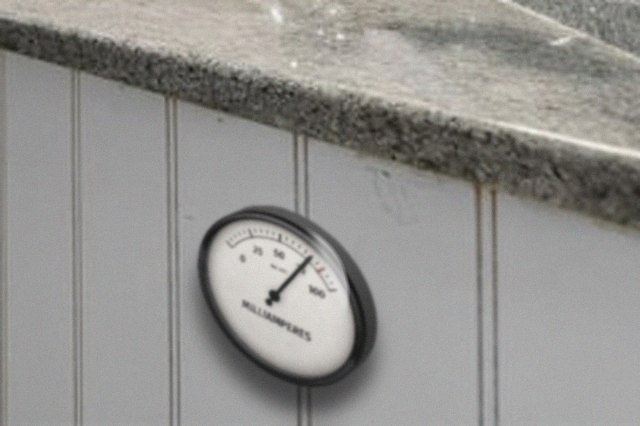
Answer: 75 mA
